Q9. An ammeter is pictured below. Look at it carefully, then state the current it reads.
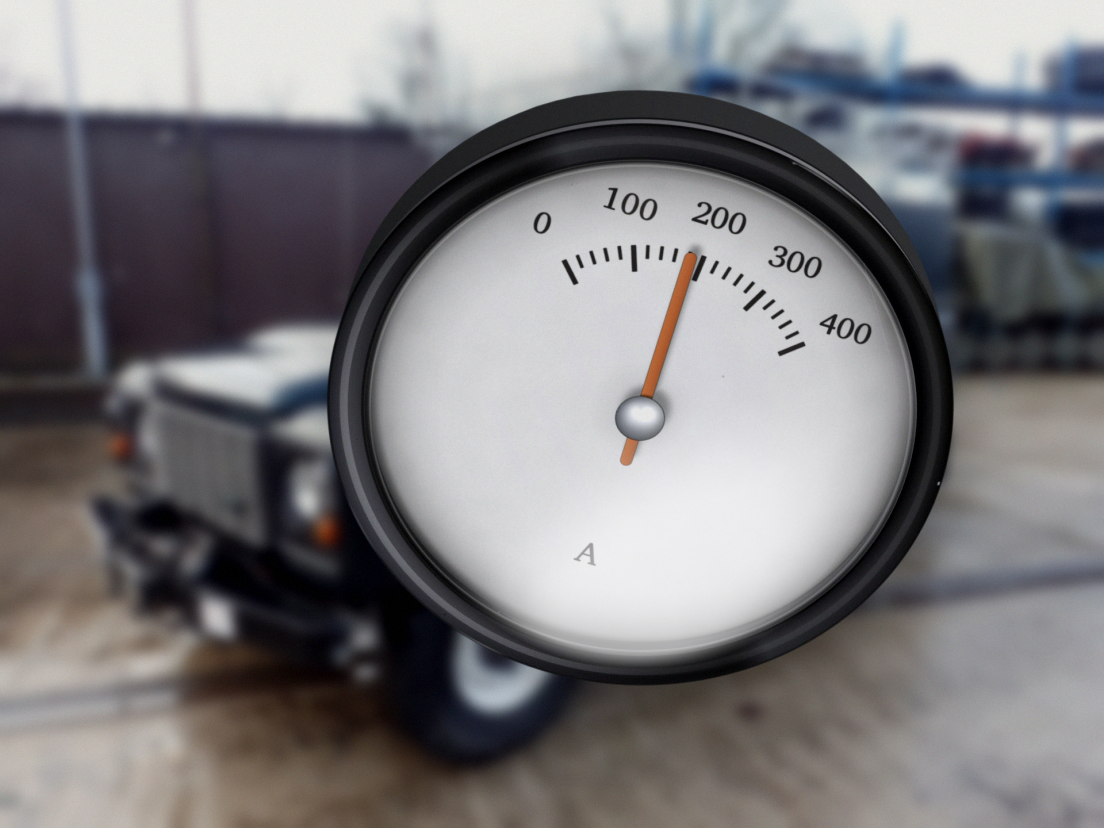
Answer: 180 A
